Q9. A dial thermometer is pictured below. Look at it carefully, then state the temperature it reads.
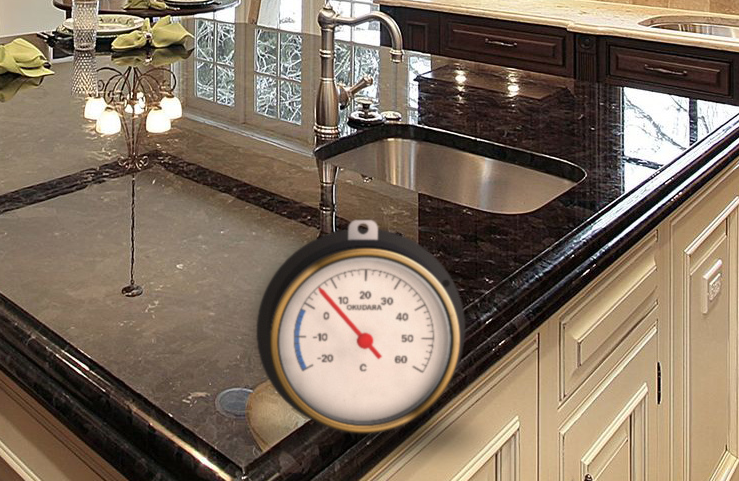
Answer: 6 °C
